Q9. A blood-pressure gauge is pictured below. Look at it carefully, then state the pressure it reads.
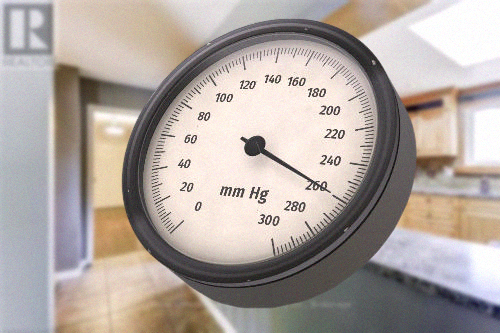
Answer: 260 mmHg
